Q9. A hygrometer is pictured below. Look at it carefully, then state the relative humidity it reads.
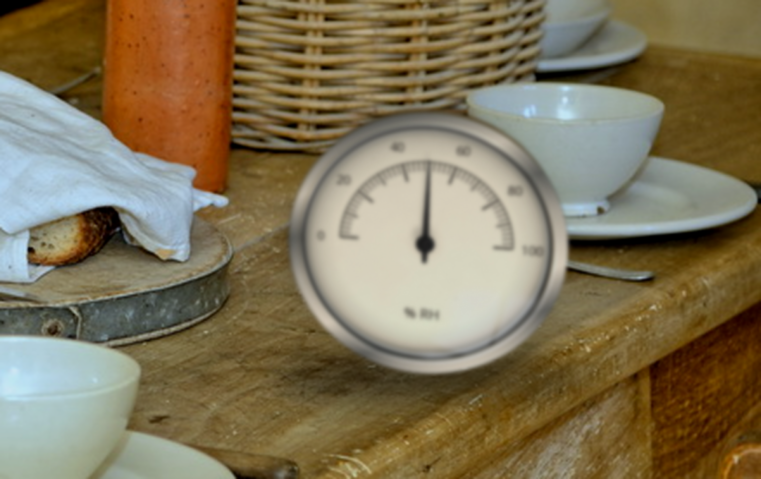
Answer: 50 %
